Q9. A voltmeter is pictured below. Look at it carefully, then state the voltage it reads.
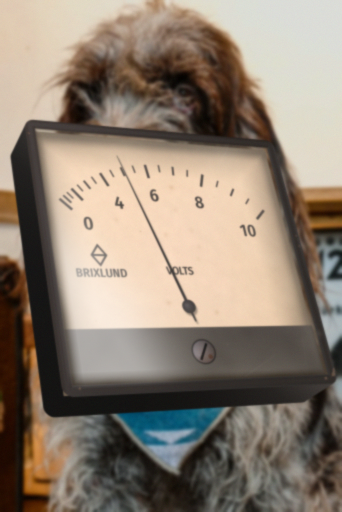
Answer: 5 V
